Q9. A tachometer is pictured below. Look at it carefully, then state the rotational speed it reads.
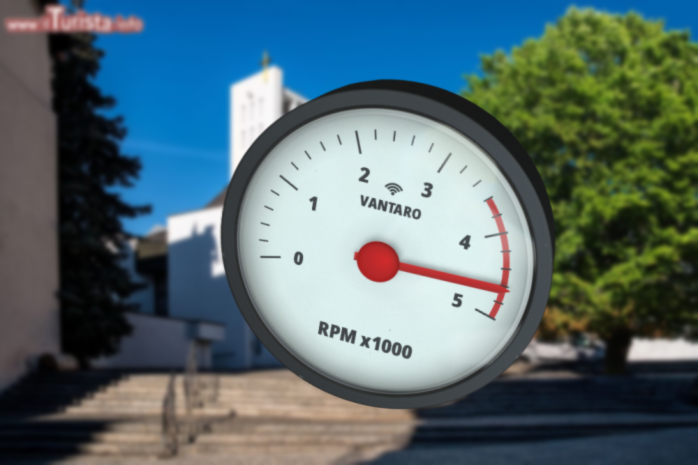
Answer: 4600 rpm
